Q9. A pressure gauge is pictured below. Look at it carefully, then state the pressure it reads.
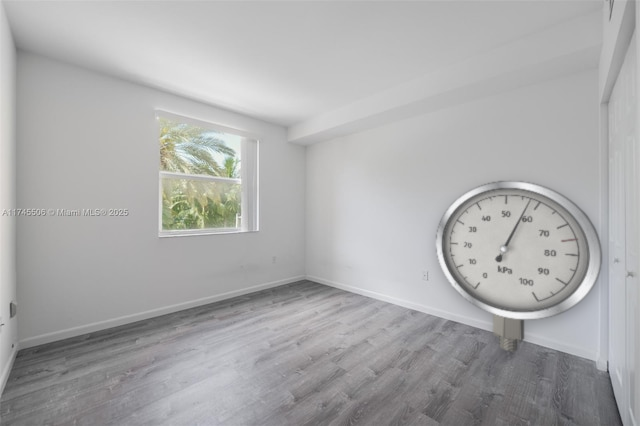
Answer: 57.5 kPa
